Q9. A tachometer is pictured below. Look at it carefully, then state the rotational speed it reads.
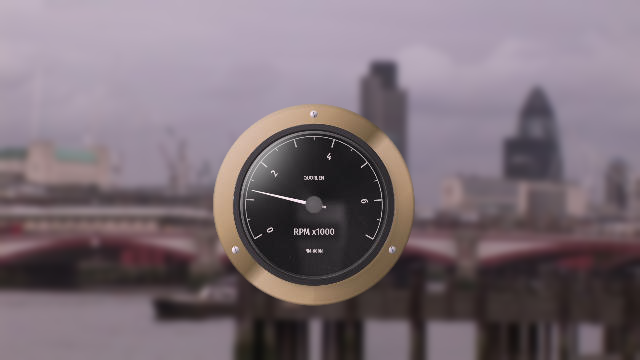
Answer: 1250 rpm
